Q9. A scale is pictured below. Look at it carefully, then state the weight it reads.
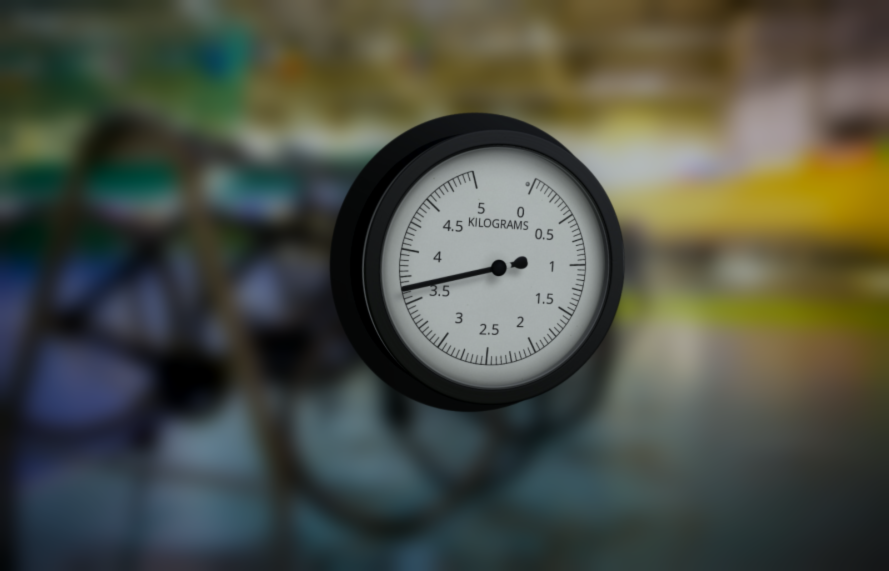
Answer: 3.65 kg
